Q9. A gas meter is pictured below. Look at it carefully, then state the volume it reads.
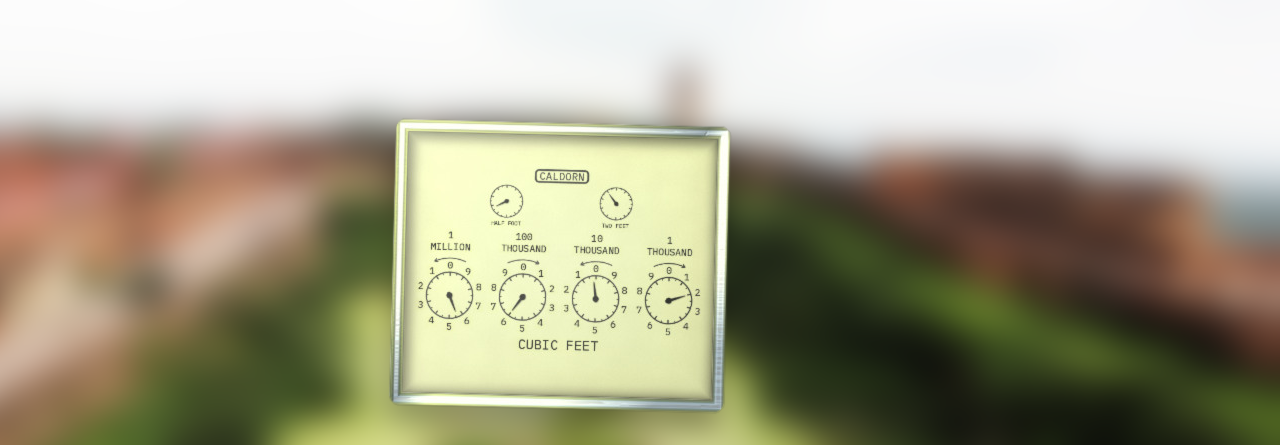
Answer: 560200 ft³
